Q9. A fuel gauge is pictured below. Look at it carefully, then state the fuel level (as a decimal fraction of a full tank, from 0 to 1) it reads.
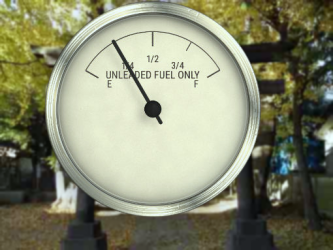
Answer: 0.25
